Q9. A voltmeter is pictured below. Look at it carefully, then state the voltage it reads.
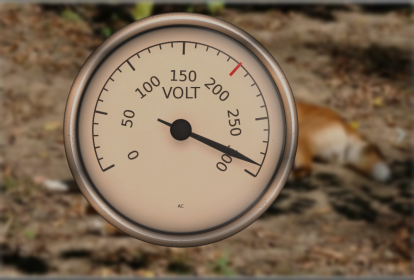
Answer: 290 V
